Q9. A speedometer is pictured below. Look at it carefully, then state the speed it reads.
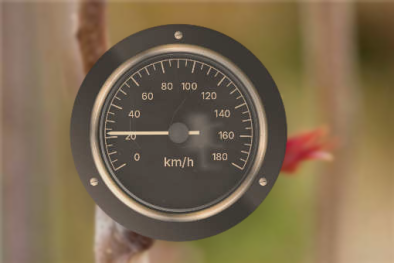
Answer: 22.5 km/h
